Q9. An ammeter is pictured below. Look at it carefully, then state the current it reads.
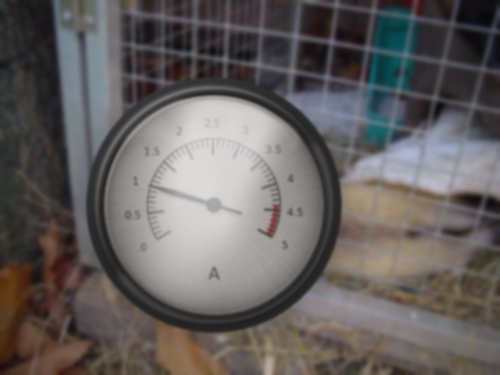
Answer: 1 A
